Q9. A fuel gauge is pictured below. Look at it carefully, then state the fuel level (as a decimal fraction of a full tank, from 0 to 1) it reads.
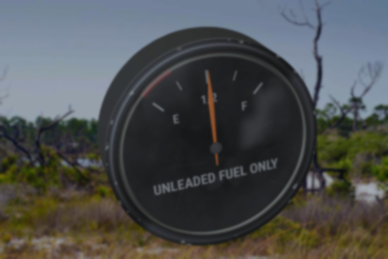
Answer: 0.5
